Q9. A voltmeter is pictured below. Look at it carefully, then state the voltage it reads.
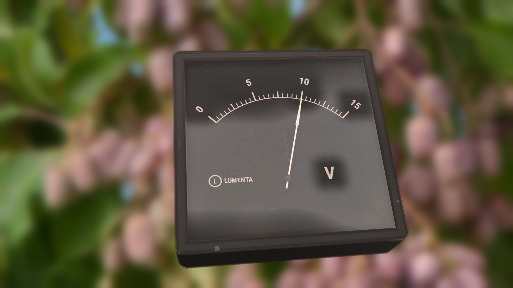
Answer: 10 V
